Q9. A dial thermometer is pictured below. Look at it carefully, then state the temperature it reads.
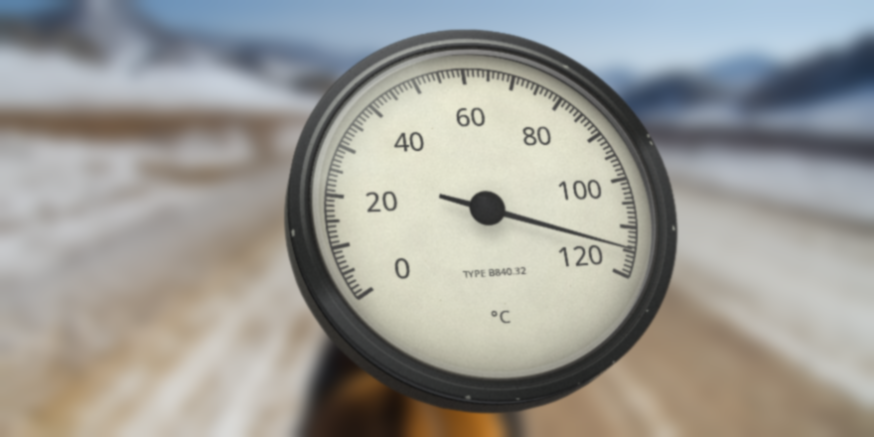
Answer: 115 °C
